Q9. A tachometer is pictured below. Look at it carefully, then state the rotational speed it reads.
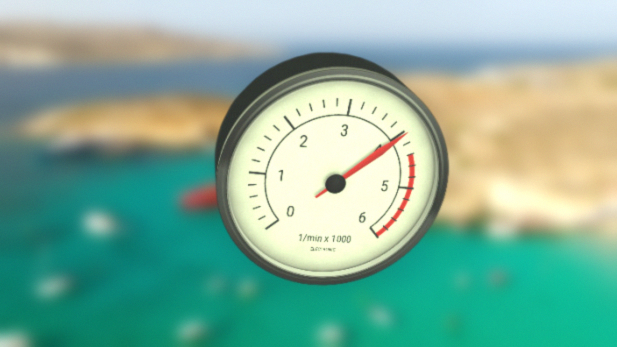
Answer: 4000 rpm
